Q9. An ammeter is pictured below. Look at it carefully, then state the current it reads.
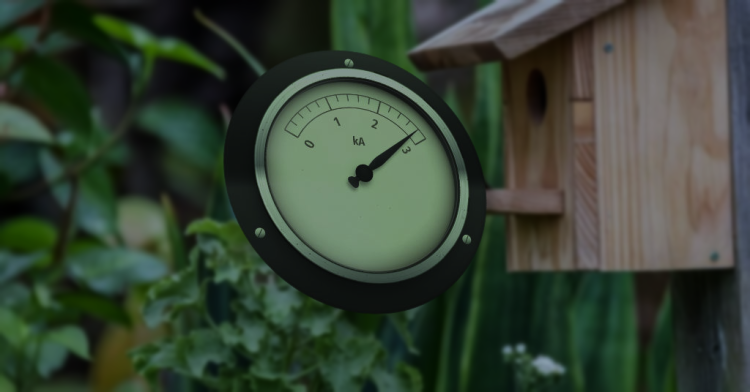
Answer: 2.8 kA
